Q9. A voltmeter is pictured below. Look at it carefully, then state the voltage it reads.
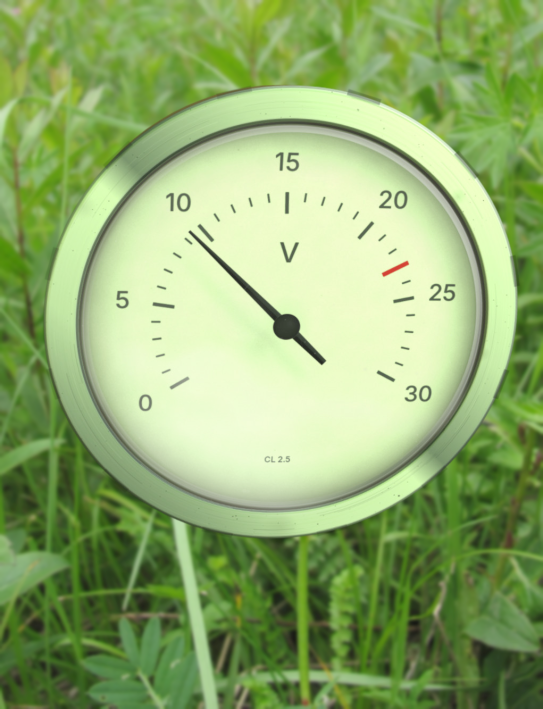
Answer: 9.5 V
